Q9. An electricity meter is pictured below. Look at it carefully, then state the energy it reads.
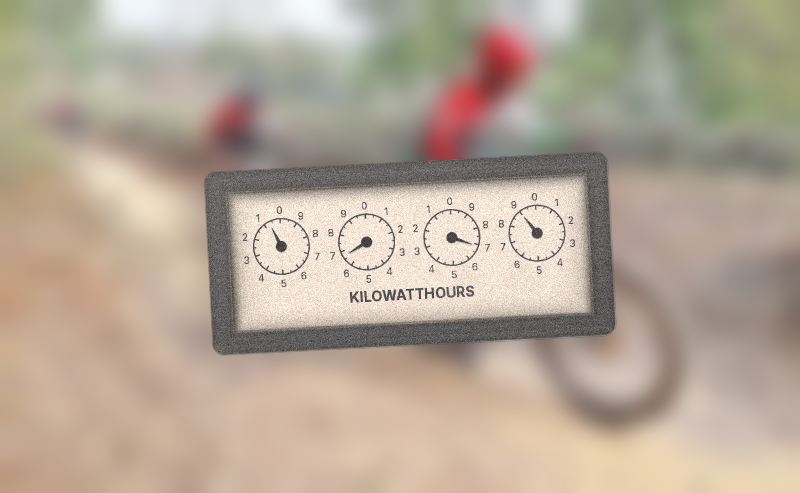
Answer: 669 kWh
